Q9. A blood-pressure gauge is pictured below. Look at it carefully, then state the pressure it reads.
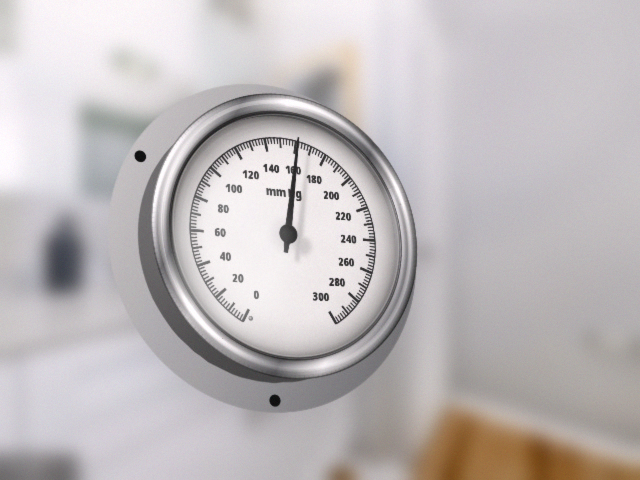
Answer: 160 mmHg
